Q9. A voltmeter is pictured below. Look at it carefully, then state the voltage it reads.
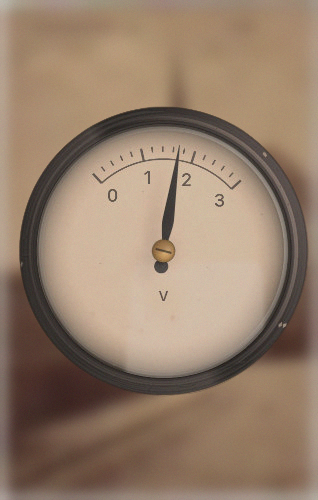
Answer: 1.7 V
